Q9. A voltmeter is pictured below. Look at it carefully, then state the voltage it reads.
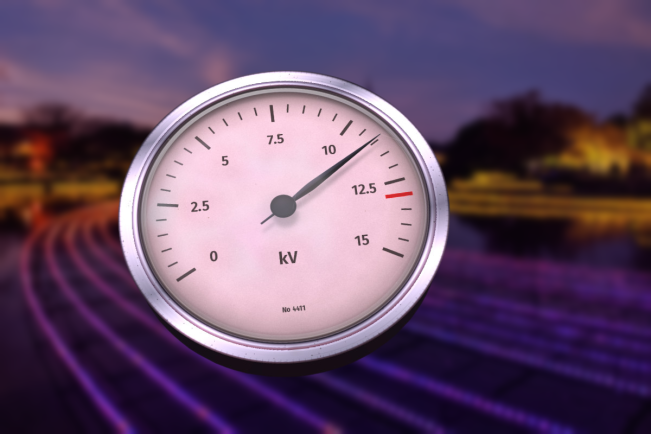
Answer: 11 kV
